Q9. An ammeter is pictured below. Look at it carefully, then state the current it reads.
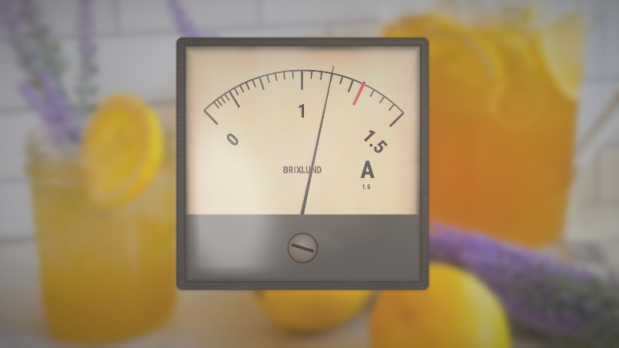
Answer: 1.15 A
